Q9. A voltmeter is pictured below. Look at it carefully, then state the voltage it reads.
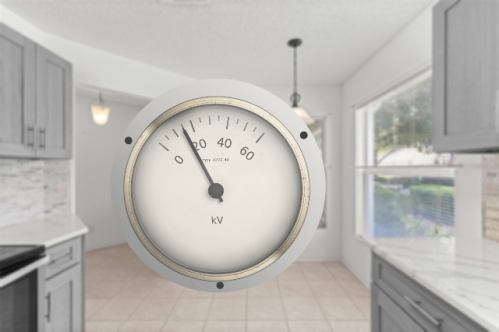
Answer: 15 kV
